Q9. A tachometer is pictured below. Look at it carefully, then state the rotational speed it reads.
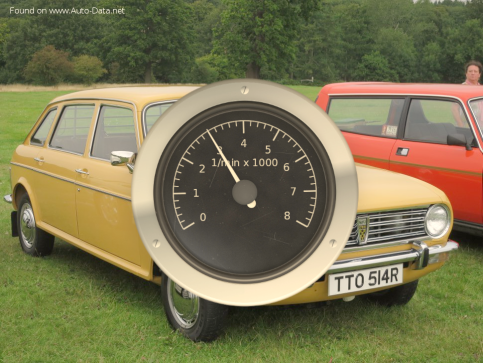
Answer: 3000 rpm
